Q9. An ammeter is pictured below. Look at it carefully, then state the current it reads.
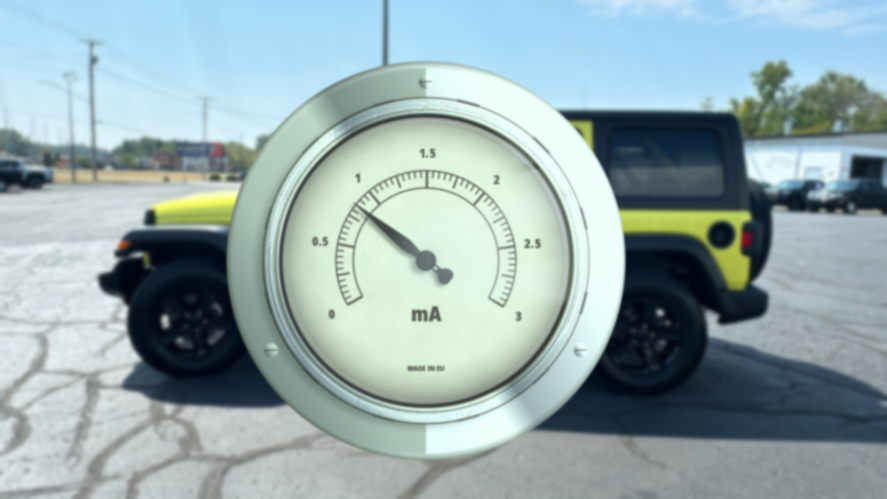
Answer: 0.85 mA
